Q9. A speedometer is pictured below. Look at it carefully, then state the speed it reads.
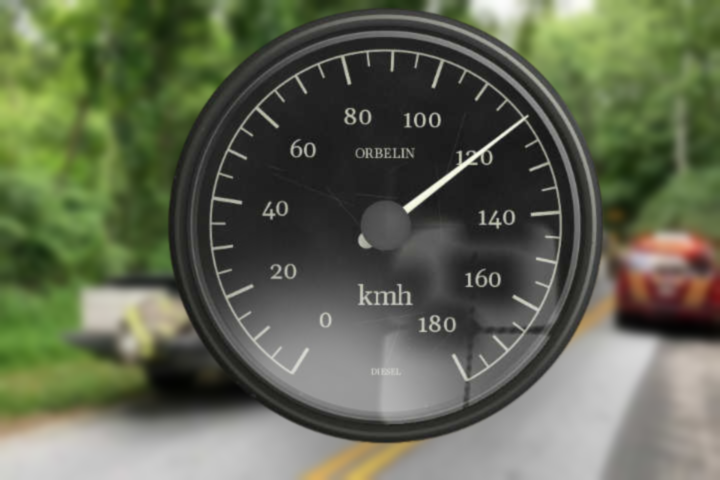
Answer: 120 km/h
